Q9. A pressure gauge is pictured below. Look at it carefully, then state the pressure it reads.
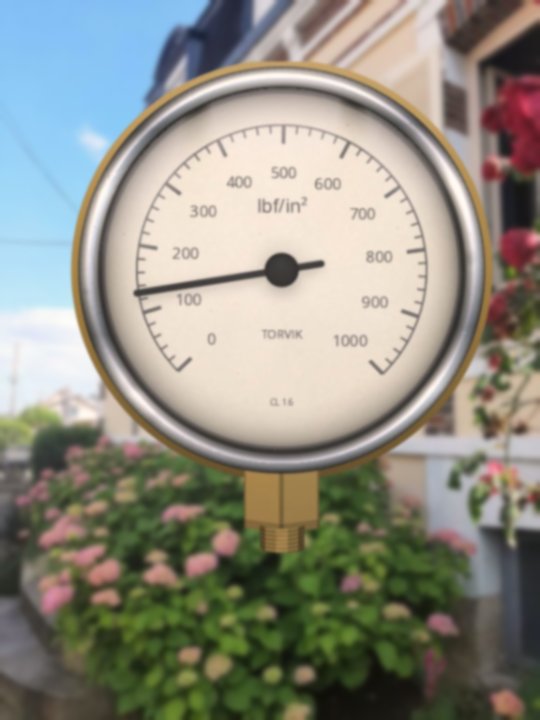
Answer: 130 psi
